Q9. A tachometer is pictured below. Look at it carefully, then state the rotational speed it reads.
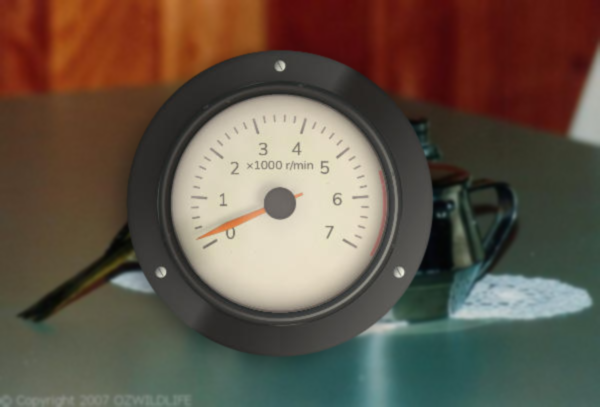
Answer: 200 rpm
